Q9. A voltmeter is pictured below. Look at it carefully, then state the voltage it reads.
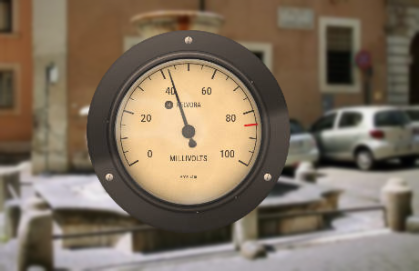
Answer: 42.5 mV
